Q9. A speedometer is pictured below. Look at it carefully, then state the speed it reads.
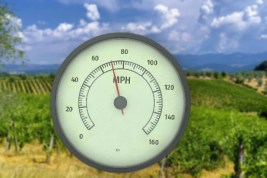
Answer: 70 mph
